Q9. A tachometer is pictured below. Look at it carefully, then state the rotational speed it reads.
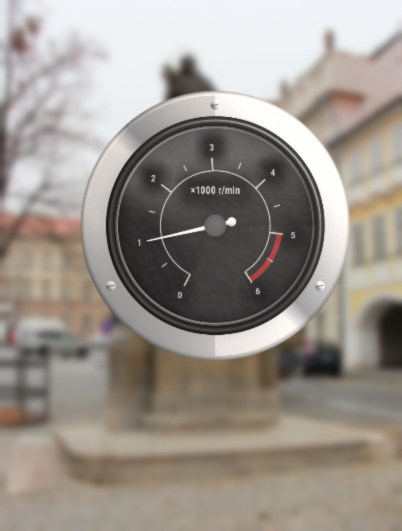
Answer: 1000 rpm
